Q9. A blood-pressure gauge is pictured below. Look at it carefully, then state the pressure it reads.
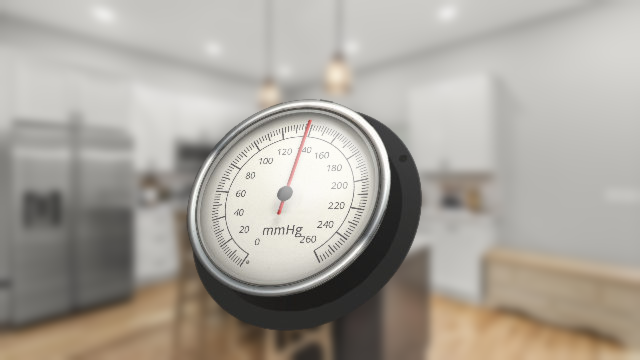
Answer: 140 mmHg
